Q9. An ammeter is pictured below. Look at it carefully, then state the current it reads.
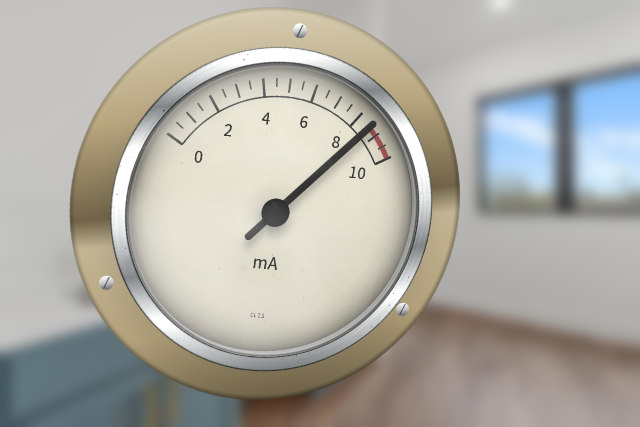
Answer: 8.5 mA
